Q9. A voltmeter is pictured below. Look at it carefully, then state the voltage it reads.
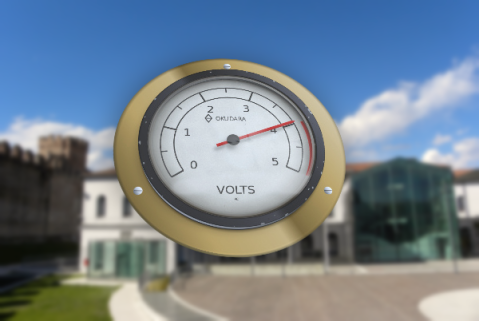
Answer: 4 V
